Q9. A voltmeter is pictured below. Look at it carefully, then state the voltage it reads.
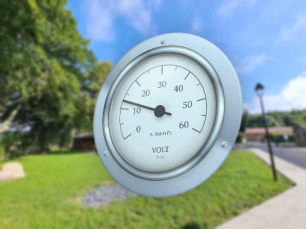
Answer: 12.5 V
